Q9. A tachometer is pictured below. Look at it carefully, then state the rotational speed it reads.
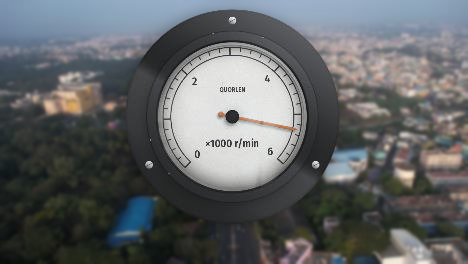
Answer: 5300 rpm
